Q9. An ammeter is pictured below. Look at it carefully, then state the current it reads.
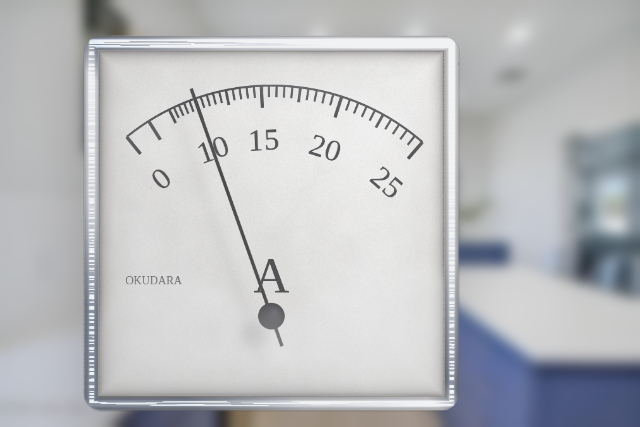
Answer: 10 A
